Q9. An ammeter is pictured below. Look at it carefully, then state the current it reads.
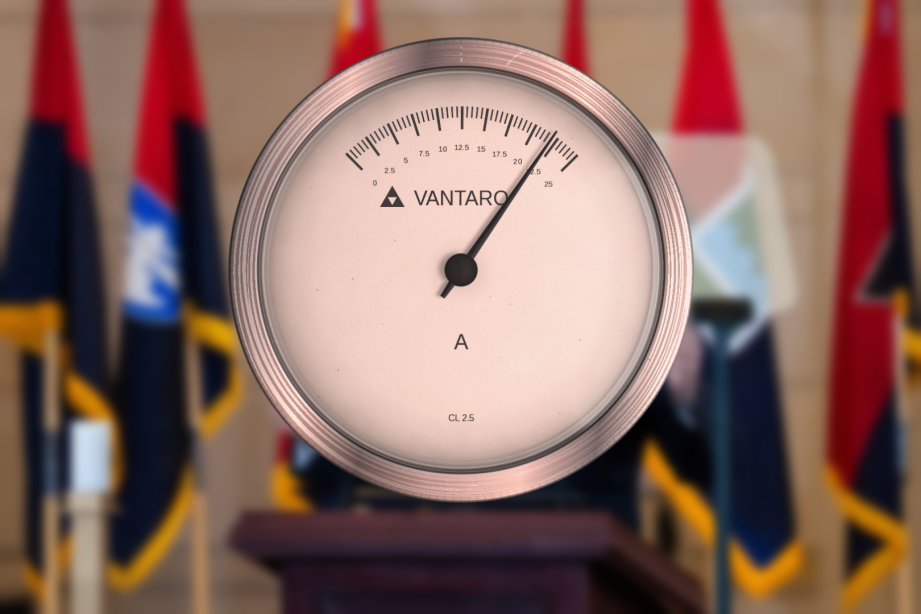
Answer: 22 A
